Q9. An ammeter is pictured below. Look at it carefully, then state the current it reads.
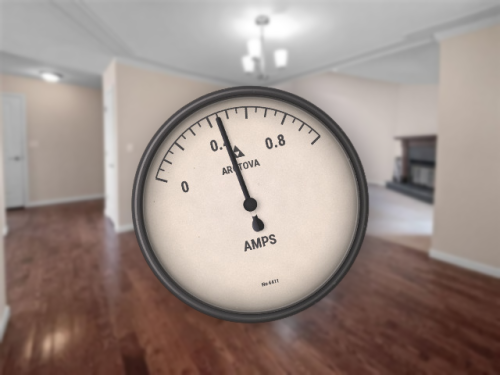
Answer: 0.45 A
